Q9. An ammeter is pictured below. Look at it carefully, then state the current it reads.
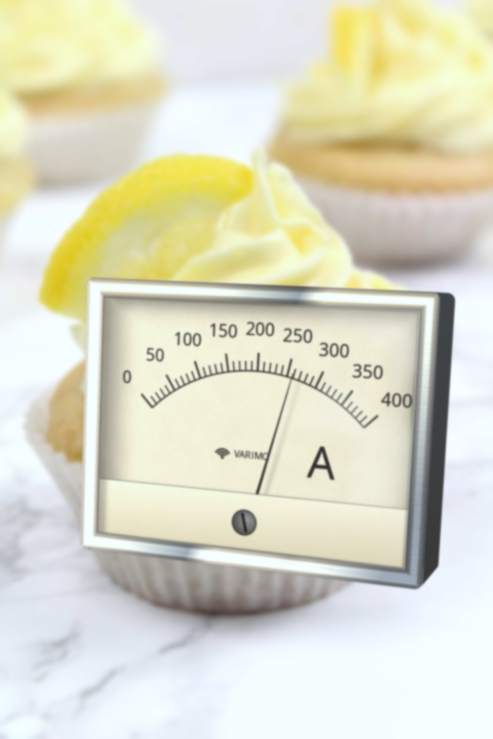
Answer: 260 A
